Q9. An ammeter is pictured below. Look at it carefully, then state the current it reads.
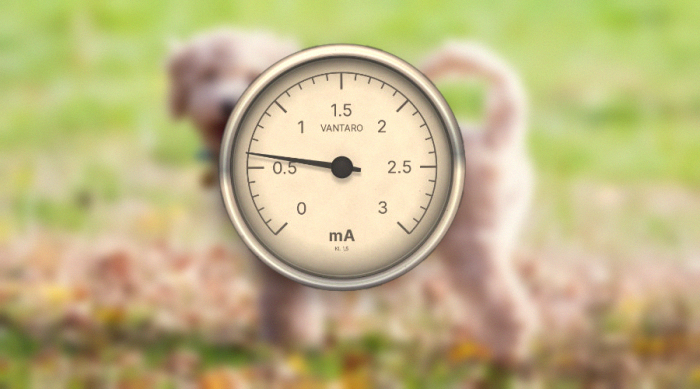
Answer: 0.6 mA
